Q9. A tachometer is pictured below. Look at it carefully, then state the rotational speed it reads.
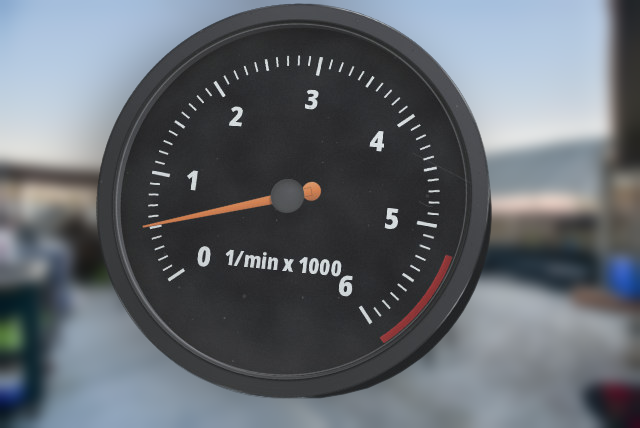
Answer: 500 rpm
